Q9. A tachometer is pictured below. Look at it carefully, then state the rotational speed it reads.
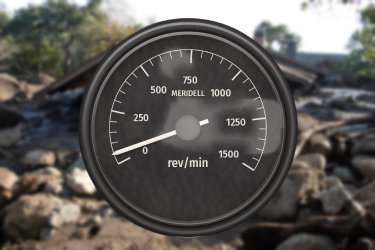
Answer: 50 rpm
